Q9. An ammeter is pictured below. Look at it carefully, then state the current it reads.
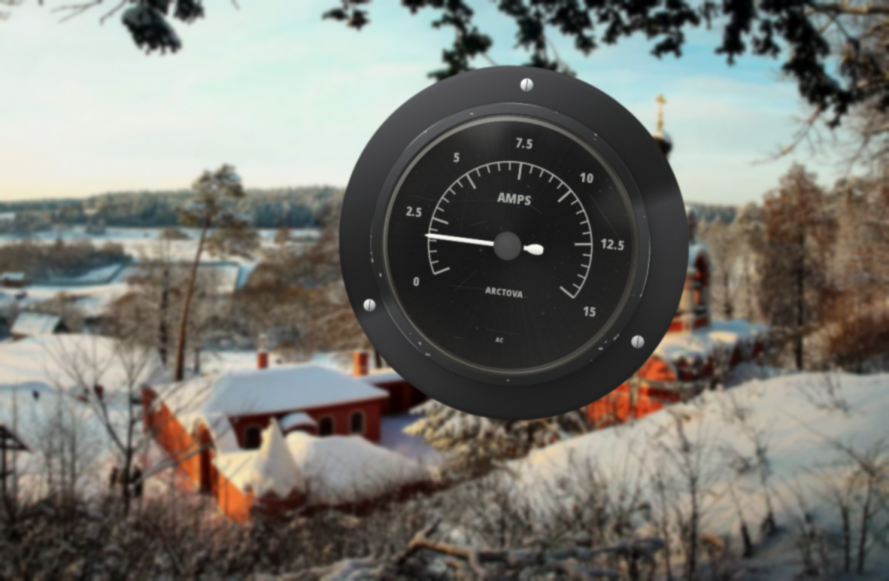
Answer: 1.75 A
